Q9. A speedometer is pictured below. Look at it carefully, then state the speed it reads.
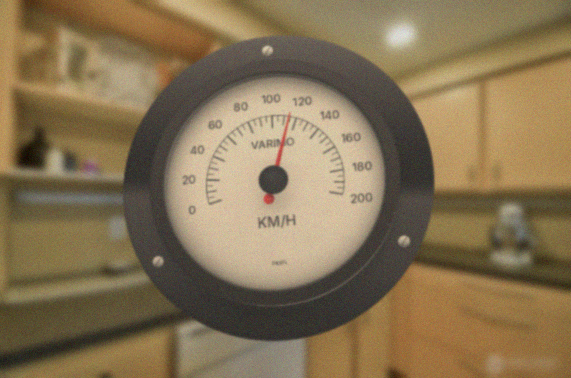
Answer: 115 km/h
